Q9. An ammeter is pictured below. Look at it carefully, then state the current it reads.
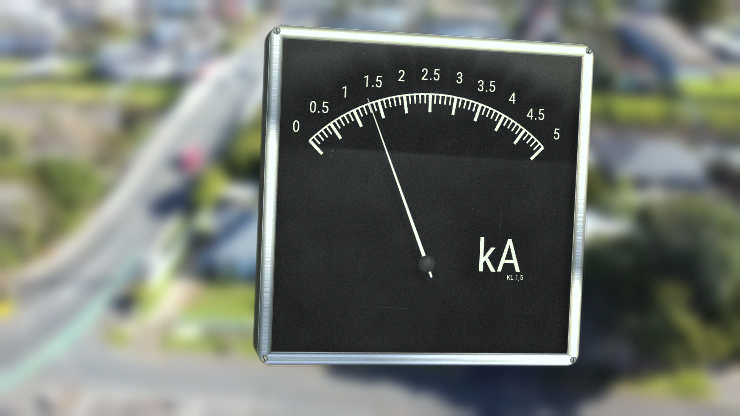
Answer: 1.3 kA
